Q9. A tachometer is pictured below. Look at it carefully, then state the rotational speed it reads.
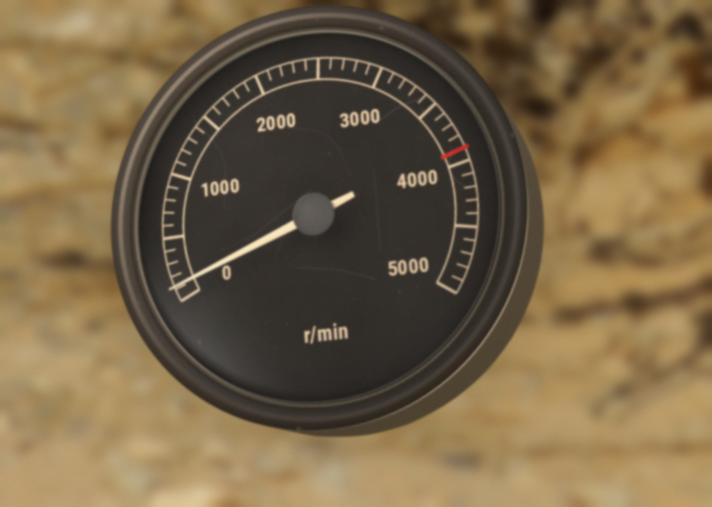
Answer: 100 rpm
